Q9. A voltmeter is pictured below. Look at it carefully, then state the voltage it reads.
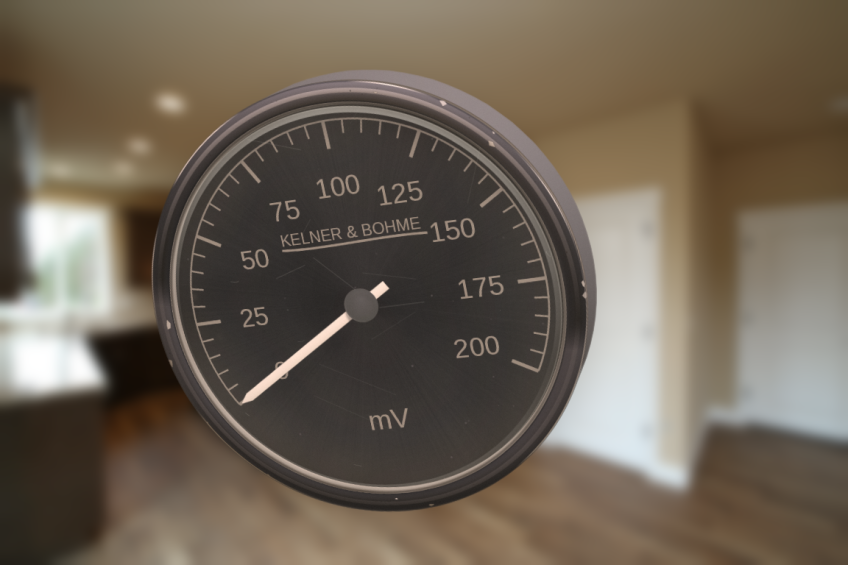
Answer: 0 mV
